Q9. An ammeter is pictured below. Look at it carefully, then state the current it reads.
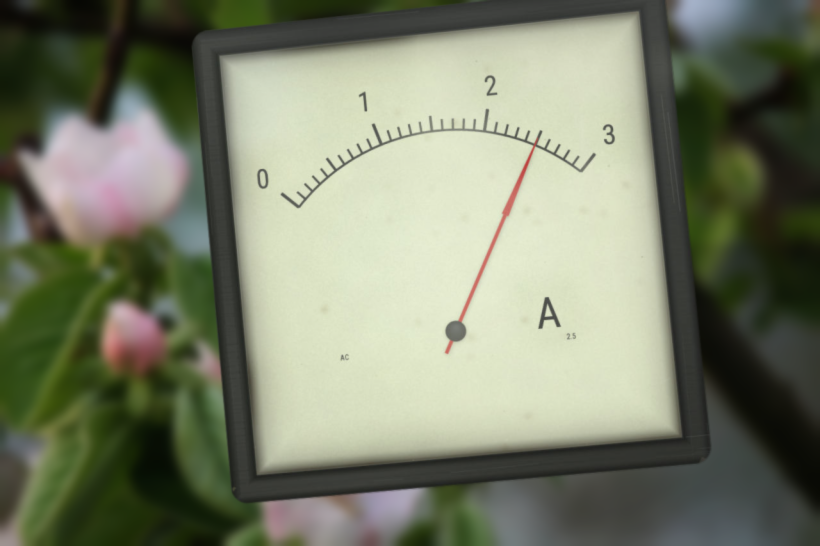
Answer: 2.5 A
